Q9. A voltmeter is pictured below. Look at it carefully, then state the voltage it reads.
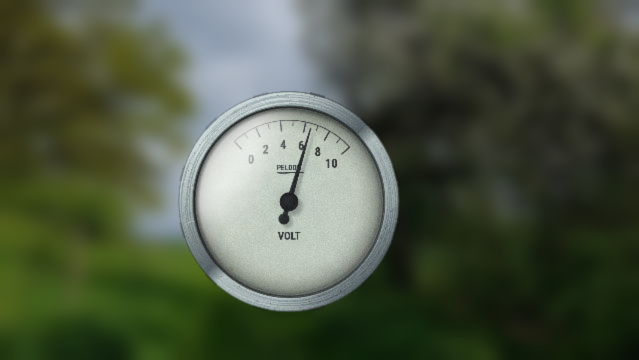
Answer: 6.5 V
